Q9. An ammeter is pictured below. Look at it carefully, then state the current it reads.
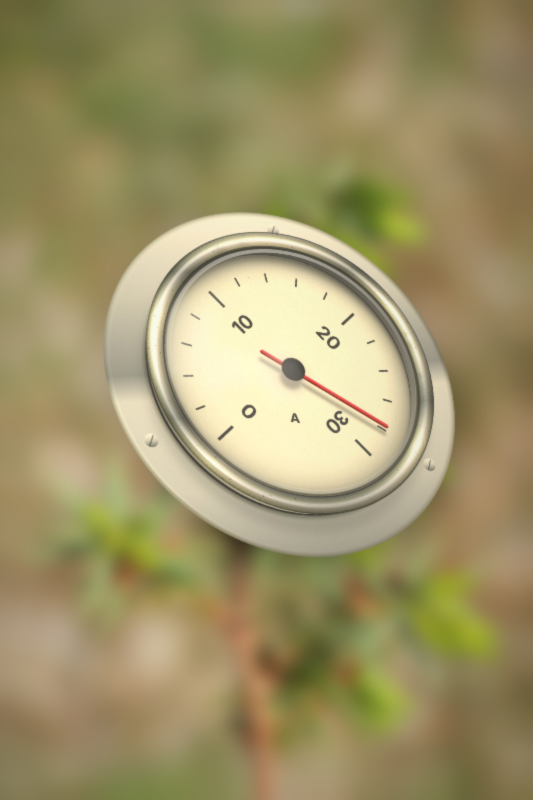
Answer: 28 A
